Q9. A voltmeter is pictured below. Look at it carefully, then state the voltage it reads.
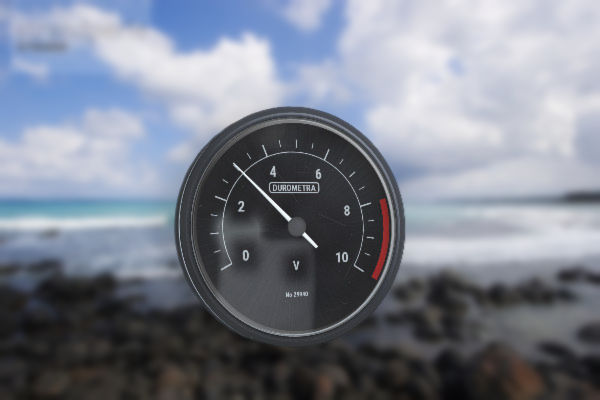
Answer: 3 V
